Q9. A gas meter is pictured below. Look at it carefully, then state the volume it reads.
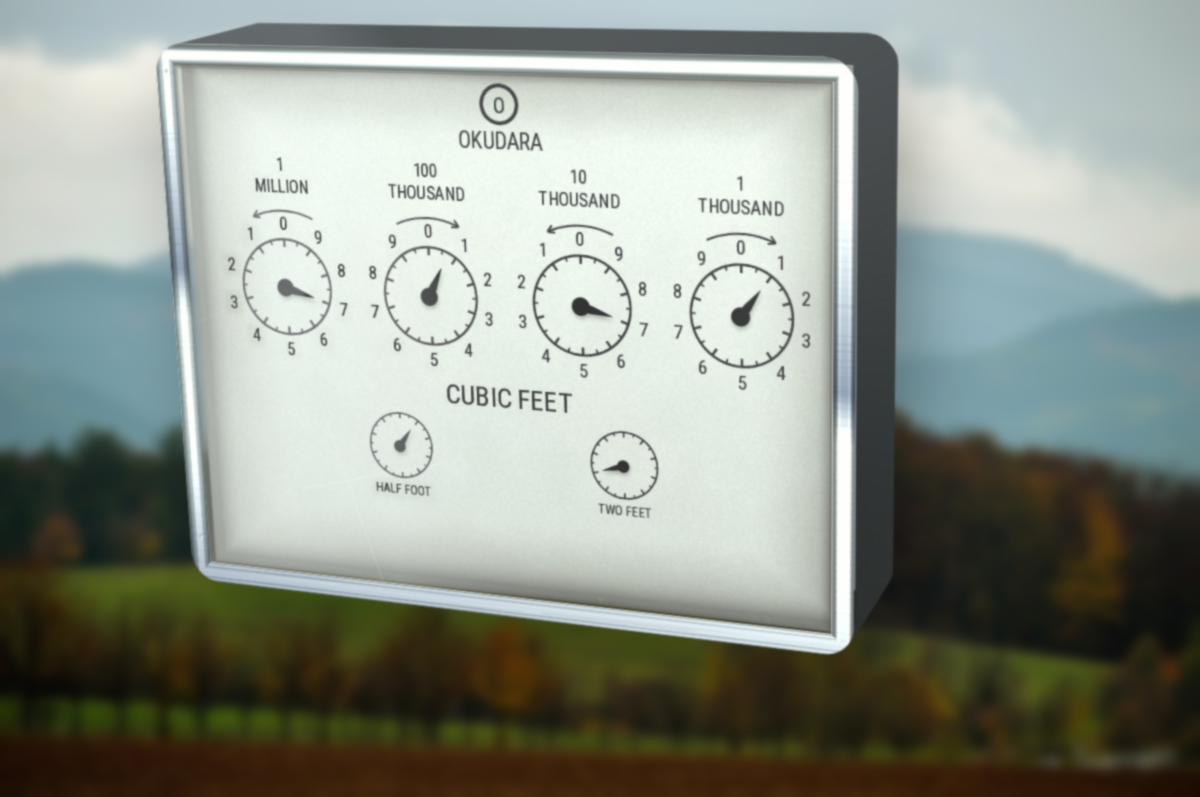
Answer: 707100 ft³
